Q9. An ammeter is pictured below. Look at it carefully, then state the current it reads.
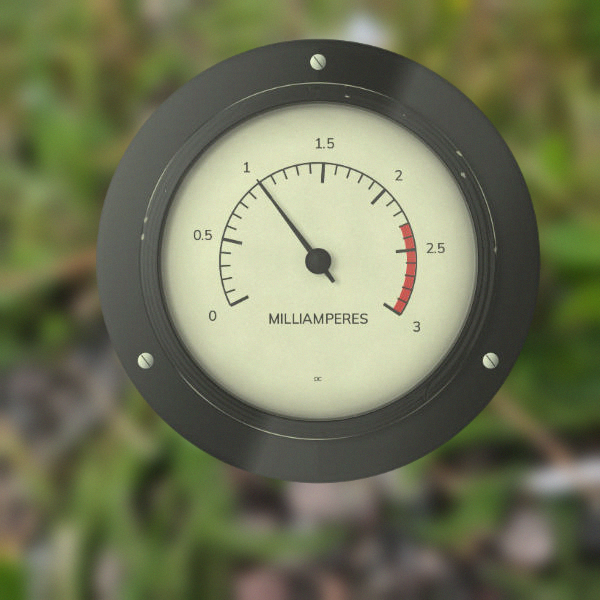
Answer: 1 mA
